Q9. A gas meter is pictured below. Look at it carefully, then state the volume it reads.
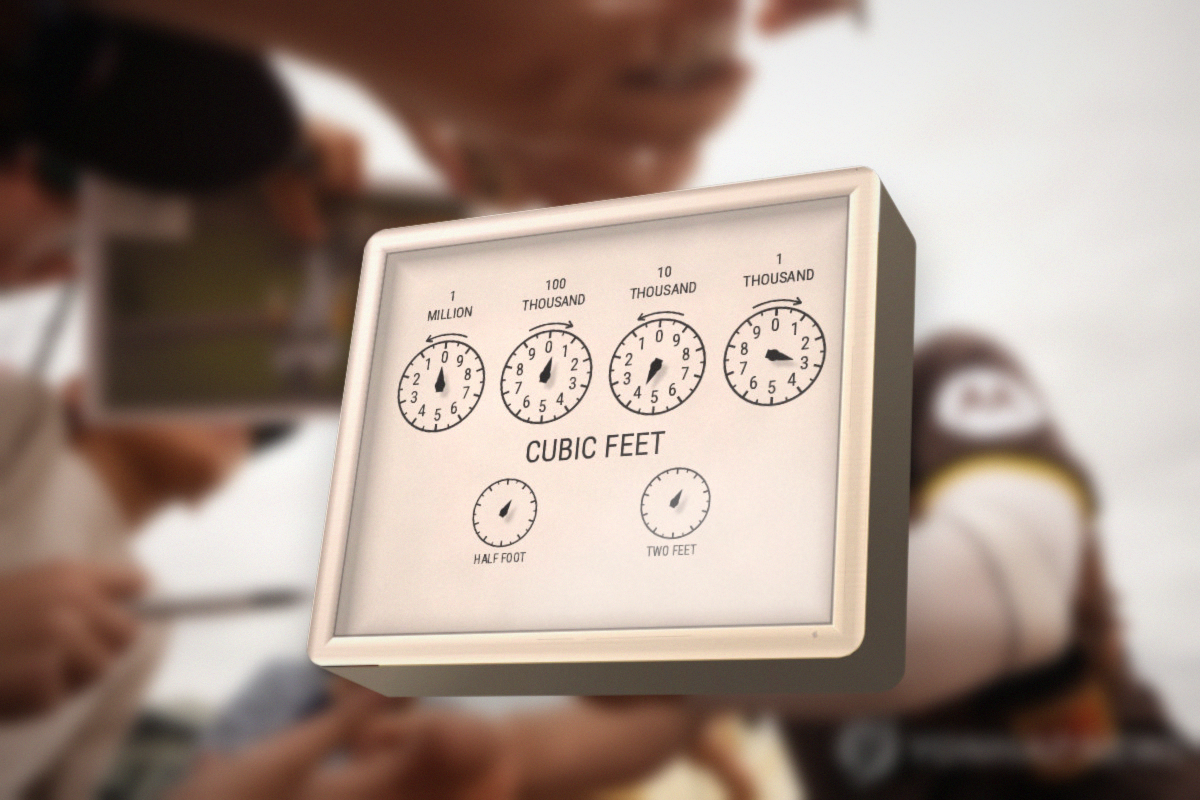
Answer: 4300 ft³
